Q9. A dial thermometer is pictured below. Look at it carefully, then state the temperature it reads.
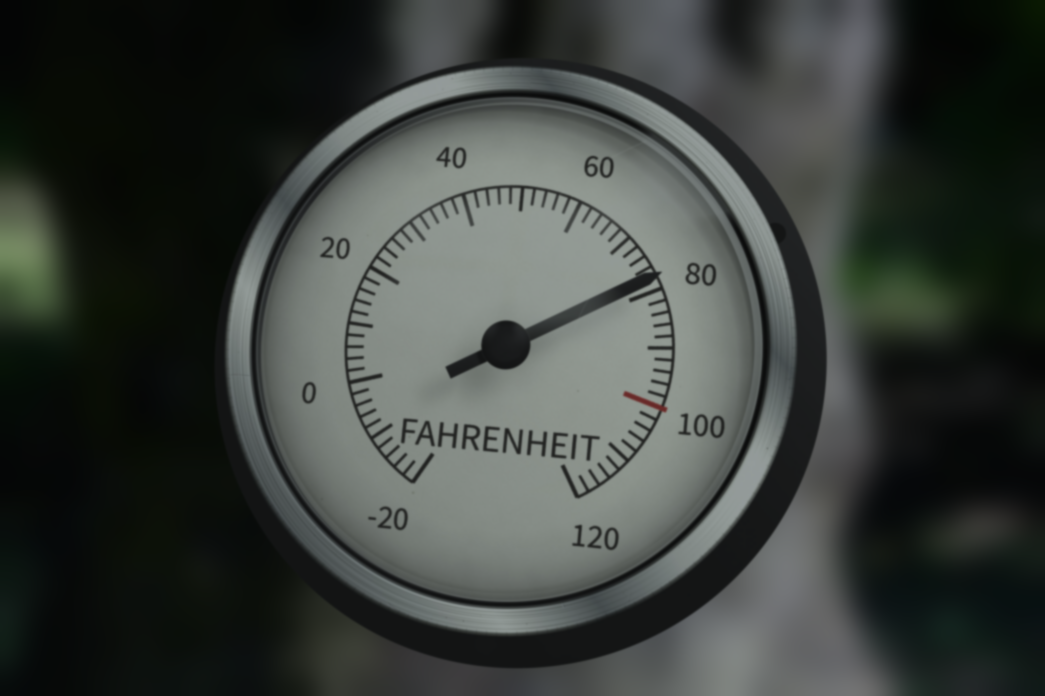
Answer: 78 °F
